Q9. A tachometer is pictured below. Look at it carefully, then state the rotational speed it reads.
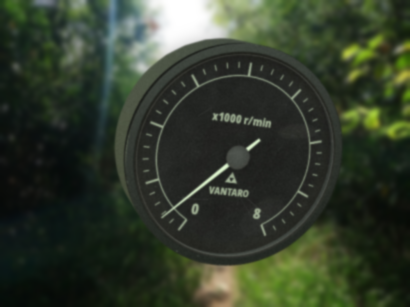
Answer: 400 rpm
